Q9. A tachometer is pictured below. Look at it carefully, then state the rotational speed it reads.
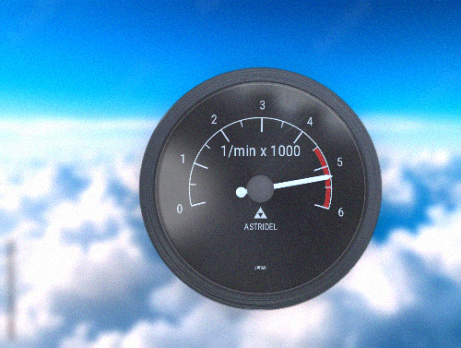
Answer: 5250 rpm
